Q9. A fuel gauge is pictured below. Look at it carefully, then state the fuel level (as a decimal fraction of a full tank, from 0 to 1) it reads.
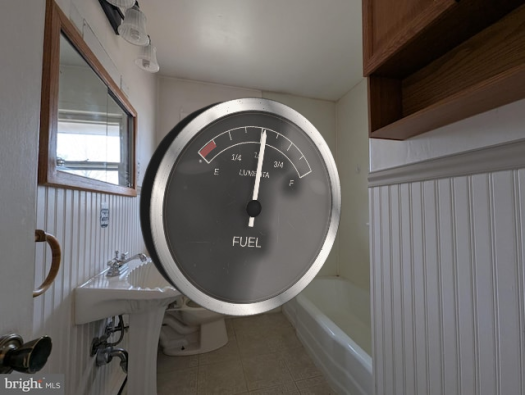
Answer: 0.5
